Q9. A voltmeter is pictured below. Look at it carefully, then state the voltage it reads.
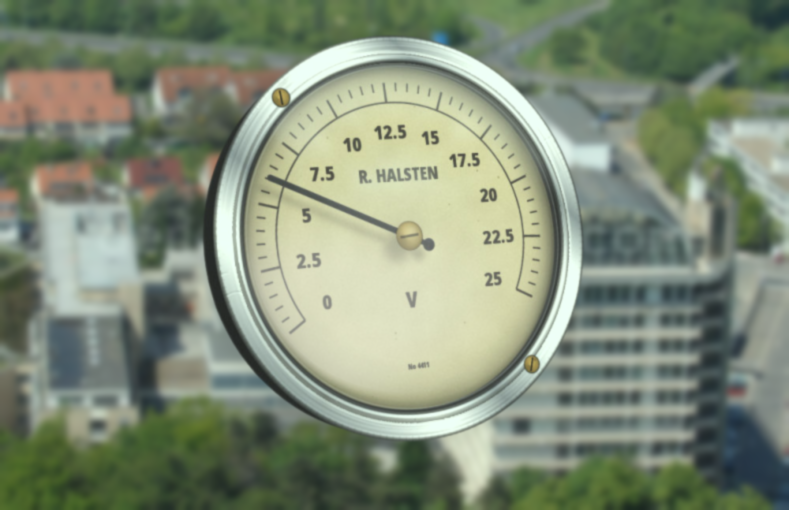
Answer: 6 V
